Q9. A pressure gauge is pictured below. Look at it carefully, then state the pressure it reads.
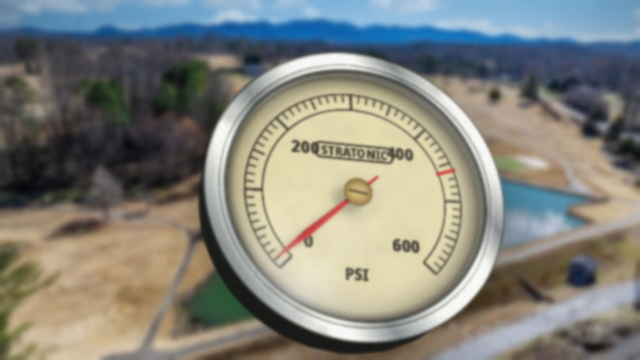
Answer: 10 psi
